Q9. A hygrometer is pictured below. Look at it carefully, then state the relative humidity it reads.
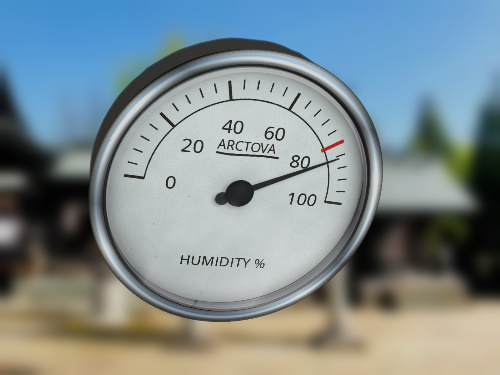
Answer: 84 %
